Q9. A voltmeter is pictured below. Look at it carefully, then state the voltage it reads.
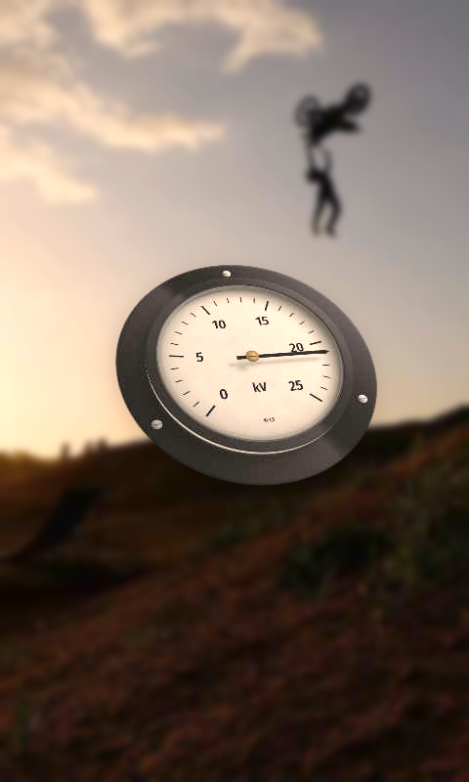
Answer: 21 kV
